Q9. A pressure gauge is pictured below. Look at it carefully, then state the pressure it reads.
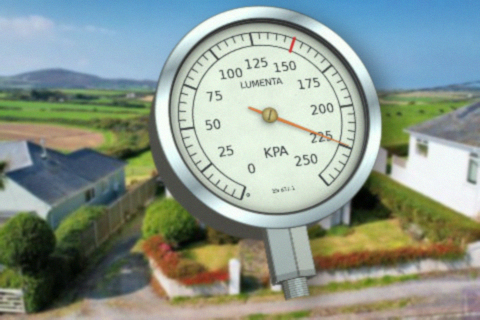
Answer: 225 kPa
